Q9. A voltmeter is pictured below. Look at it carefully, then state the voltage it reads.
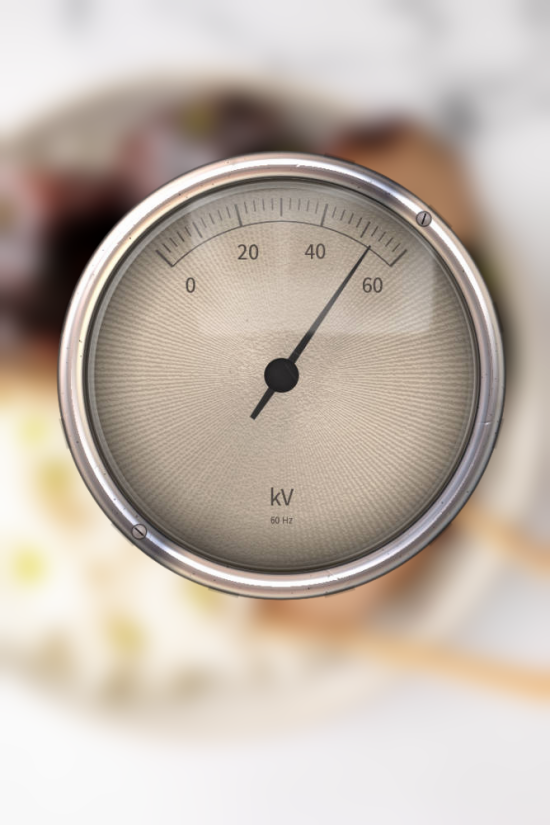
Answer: 53 kV
